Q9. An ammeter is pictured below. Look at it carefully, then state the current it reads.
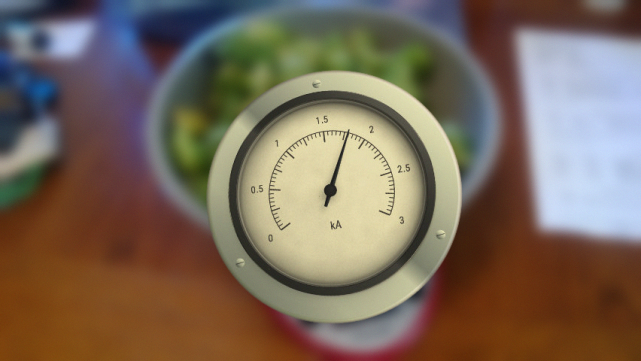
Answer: 1.8 kA
